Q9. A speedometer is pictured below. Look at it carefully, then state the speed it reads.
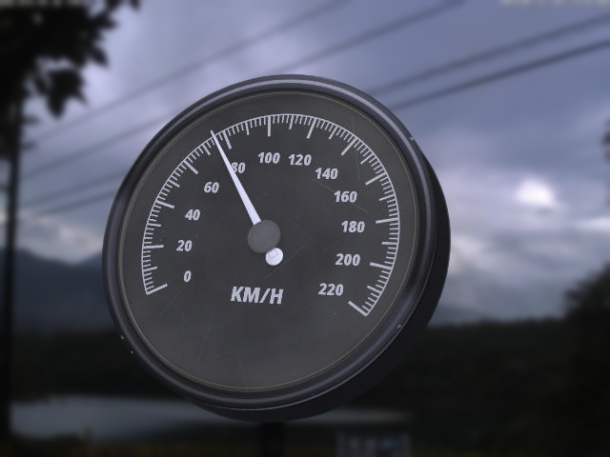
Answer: 76 km/h
